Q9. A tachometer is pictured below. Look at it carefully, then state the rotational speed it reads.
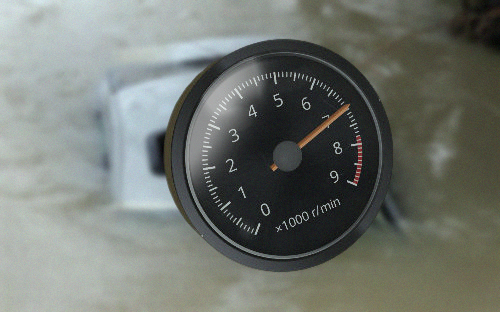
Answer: 7000 rpm
